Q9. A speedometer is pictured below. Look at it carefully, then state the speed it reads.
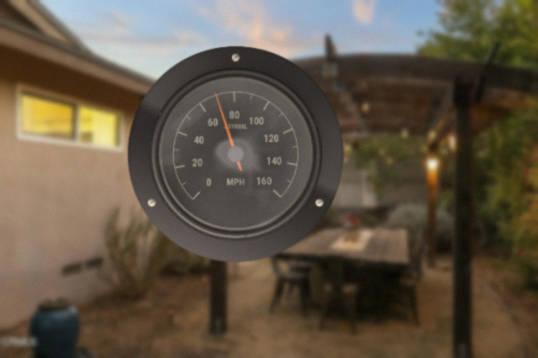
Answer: 70 mph
